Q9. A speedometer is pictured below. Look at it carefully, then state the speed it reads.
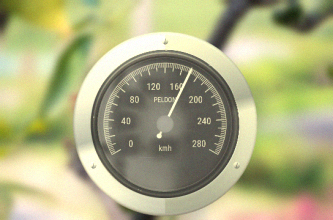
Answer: 170 km/h
